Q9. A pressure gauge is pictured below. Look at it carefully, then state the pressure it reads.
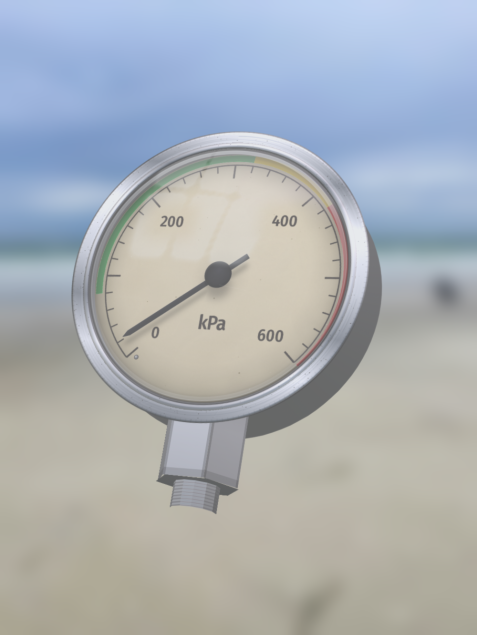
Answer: 20 kPa
